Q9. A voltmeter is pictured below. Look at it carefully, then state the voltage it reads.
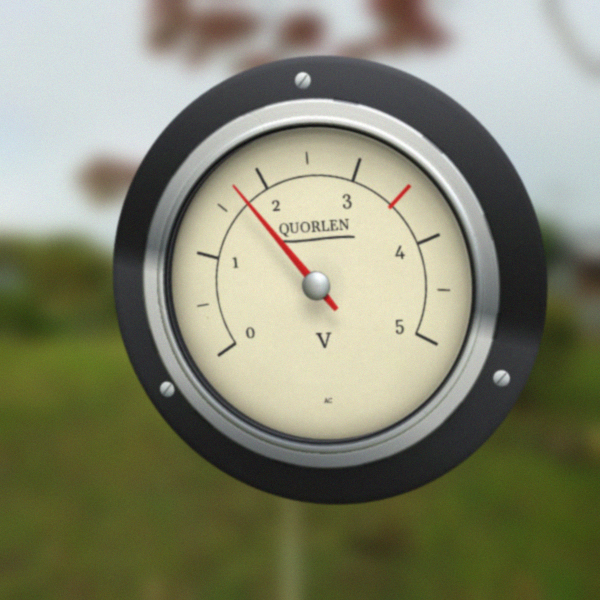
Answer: 1.75 V
